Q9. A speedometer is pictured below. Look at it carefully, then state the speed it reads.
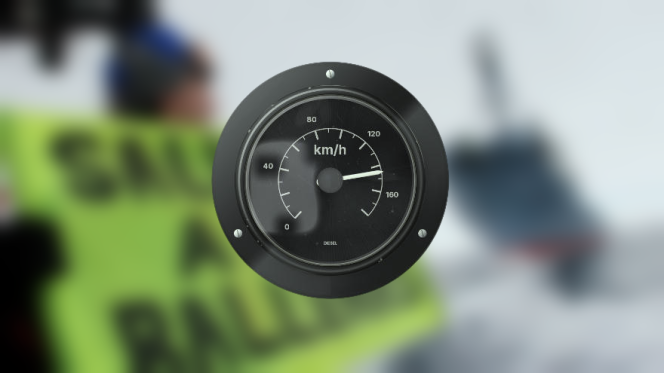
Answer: 145 km/h
